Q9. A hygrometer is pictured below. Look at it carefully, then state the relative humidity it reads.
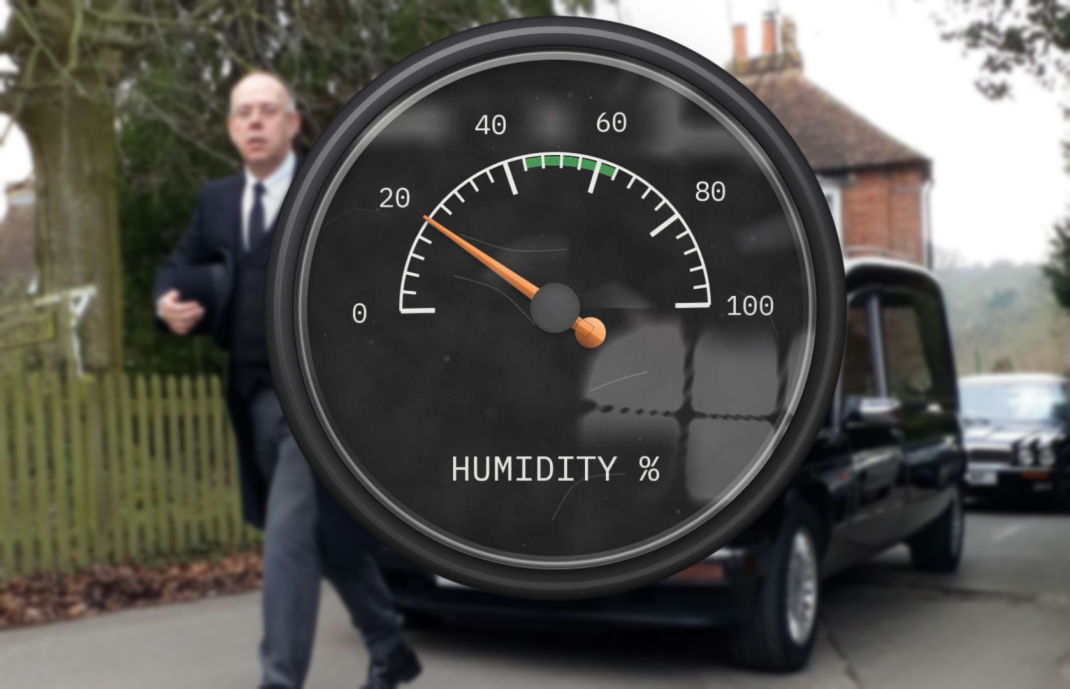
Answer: 20 %
